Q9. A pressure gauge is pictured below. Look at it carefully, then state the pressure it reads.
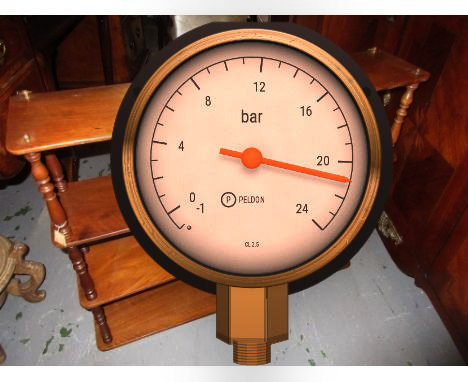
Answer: 21 bar
